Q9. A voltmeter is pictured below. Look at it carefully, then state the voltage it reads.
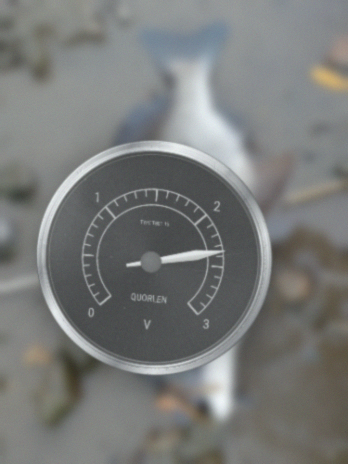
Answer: 2.35 V
